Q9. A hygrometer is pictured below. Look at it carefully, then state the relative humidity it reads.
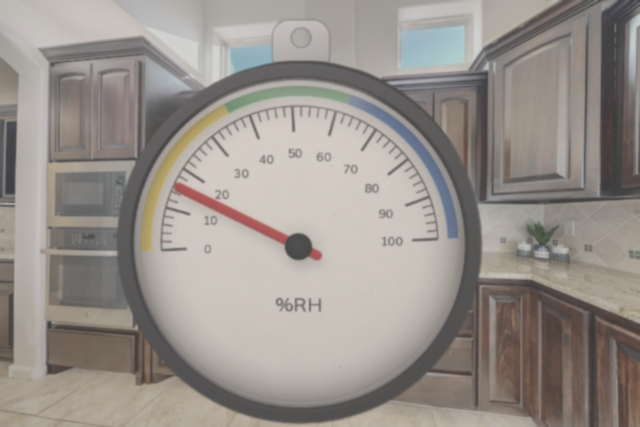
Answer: 16 %
